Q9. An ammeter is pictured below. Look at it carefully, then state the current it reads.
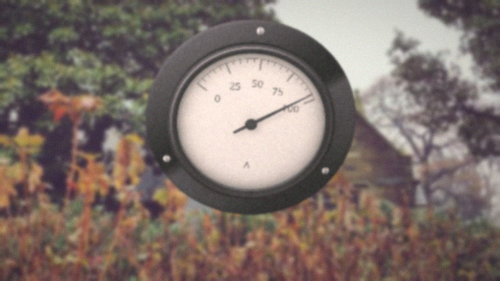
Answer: 95 A
